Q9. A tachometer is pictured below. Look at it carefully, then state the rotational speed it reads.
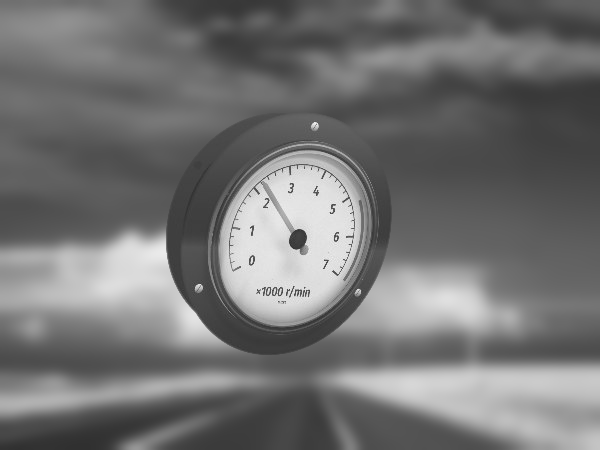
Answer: 2200 rpm
